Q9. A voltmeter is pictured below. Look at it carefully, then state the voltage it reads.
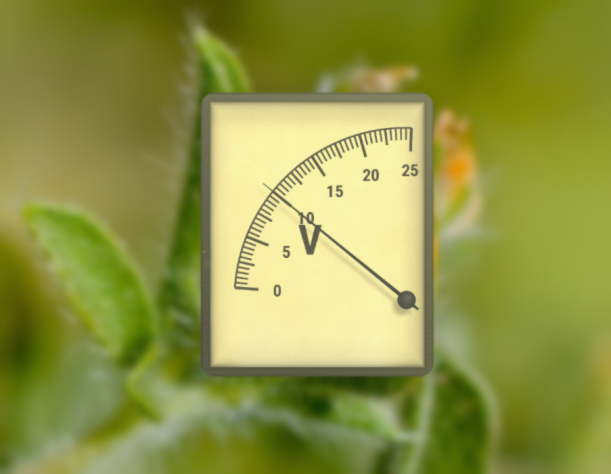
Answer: 10 V
